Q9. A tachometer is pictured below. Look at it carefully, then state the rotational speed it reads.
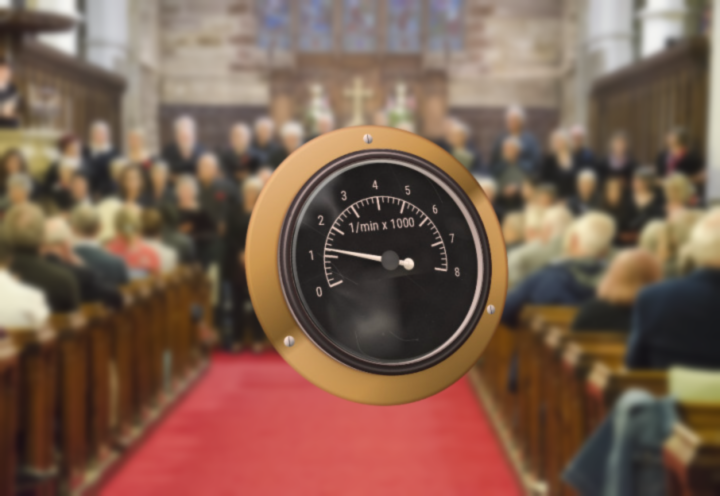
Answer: 1200 rpm
